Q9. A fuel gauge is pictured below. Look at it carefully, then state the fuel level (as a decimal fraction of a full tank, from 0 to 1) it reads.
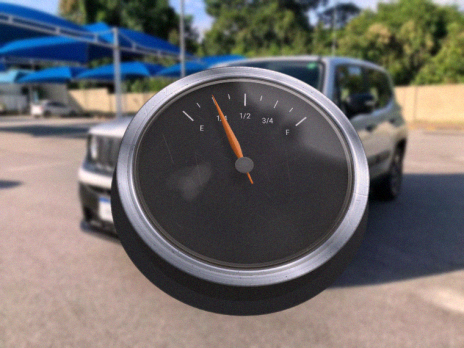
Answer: 0.25
